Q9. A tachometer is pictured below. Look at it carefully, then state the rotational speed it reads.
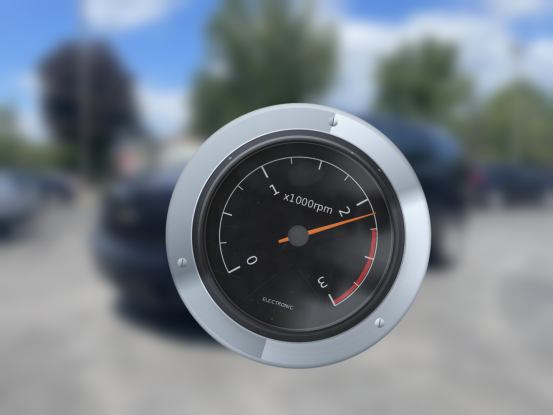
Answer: 2125 rpm
